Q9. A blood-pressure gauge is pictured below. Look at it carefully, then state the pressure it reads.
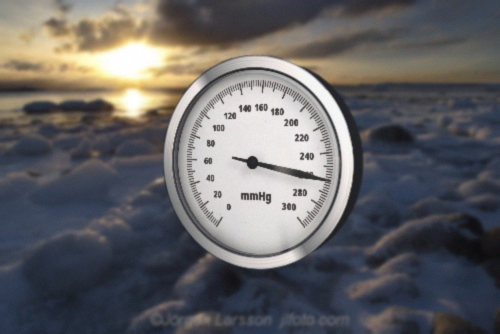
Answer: 260 mmHg
